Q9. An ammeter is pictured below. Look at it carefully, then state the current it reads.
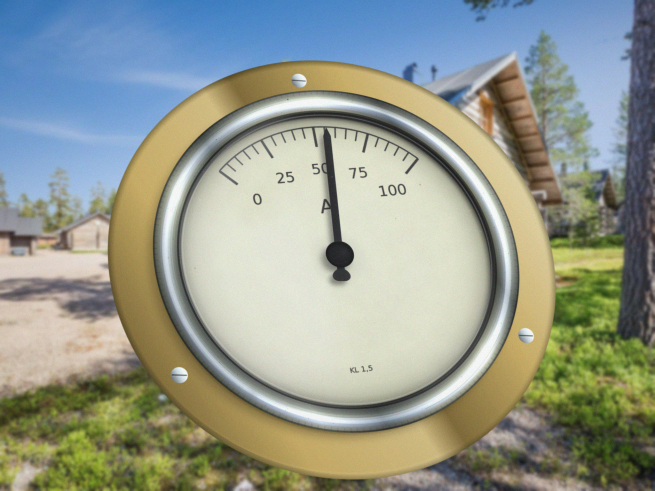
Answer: 55 A
